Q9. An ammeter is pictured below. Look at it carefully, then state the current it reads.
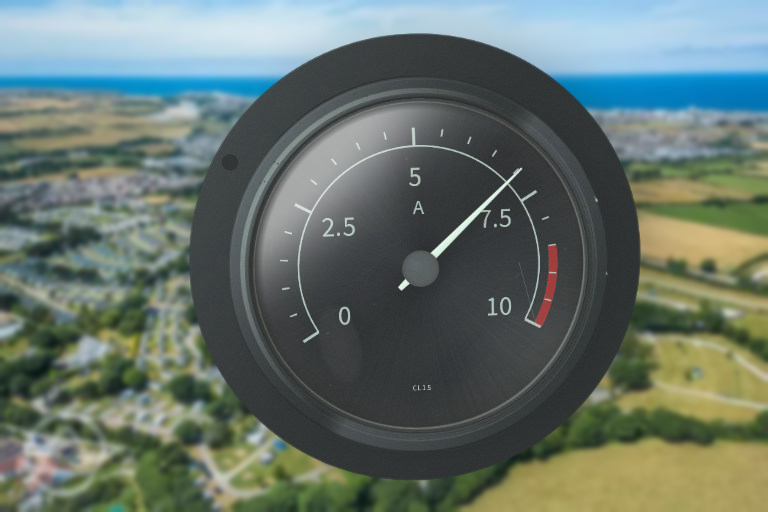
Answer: 7 A
